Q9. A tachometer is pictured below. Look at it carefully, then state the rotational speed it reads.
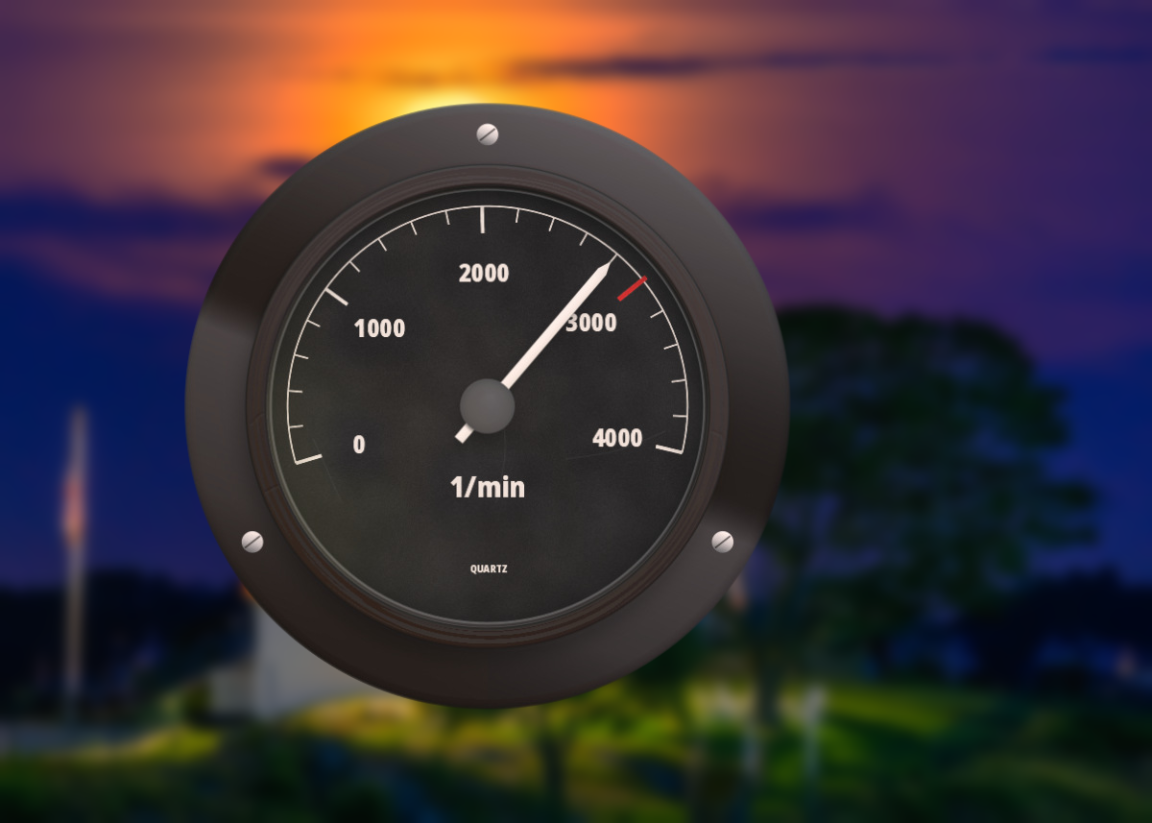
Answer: 2800 rpm
